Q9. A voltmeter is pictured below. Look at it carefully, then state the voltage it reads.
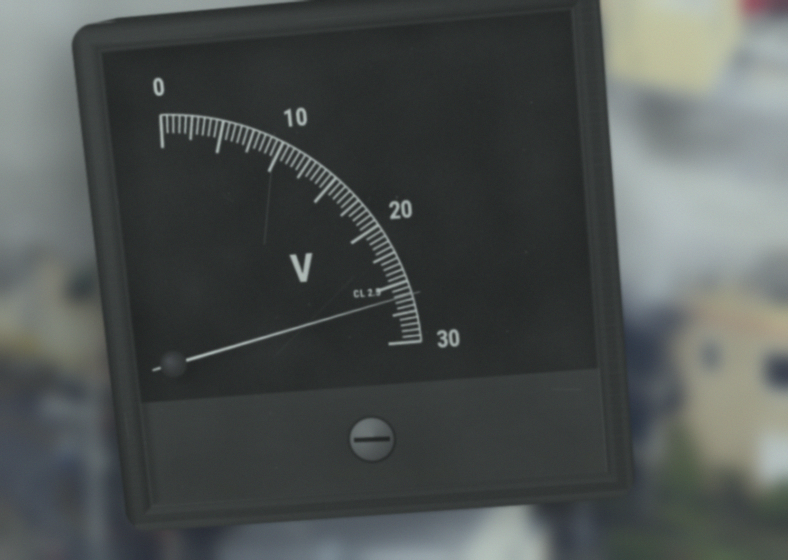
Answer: 26 V
